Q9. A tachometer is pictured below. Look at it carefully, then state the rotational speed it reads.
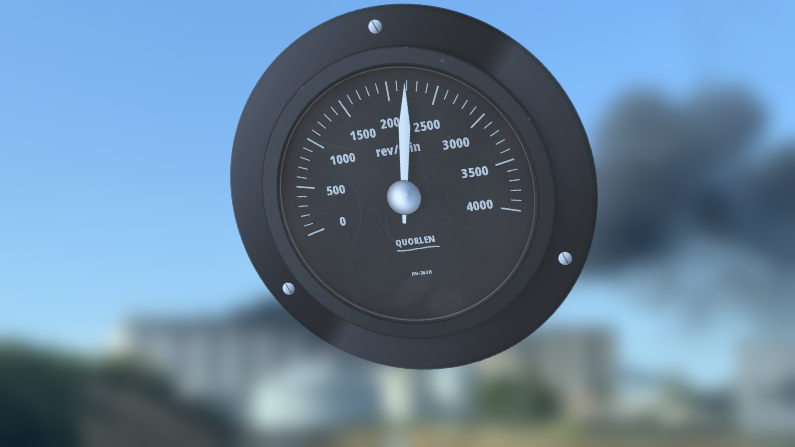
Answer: 2200 rpm
